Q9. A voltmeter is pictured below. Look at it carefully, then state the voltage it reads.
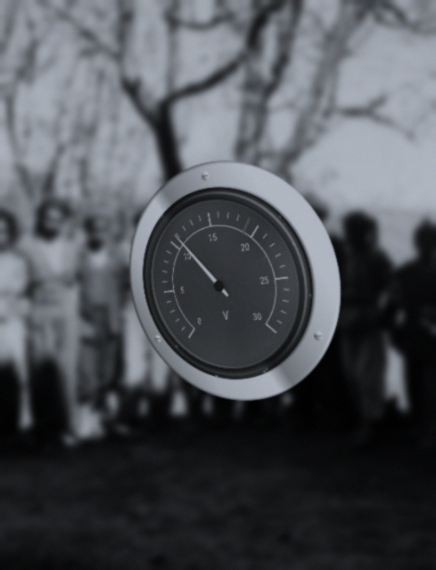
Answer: 11 V
